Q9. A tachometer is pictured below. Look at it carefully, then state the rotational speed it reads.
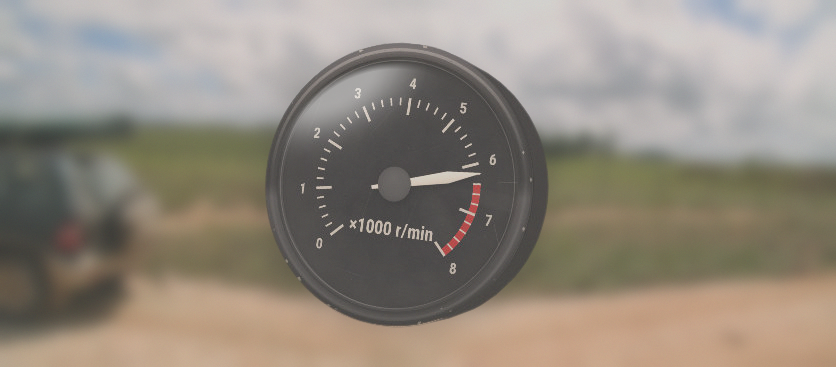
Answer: 6200 rpm
